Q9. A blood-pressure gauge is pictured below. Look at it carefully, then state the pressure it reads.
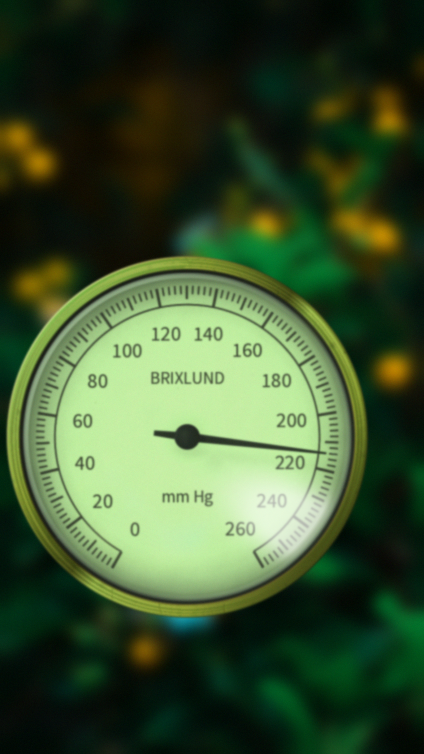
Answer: 214 mmHg
